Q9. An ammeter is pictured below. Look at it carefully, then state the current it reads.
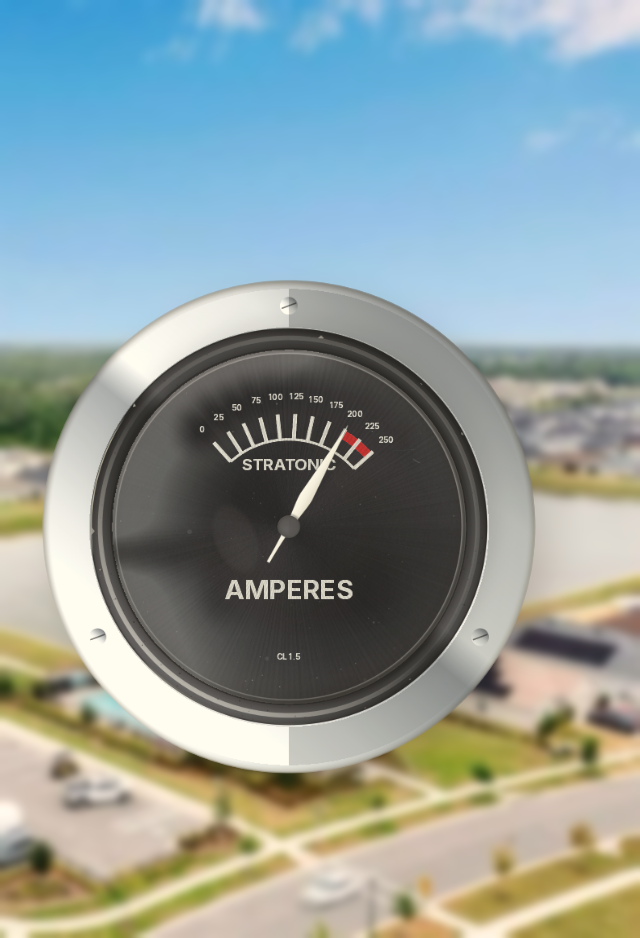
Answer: 200 A
